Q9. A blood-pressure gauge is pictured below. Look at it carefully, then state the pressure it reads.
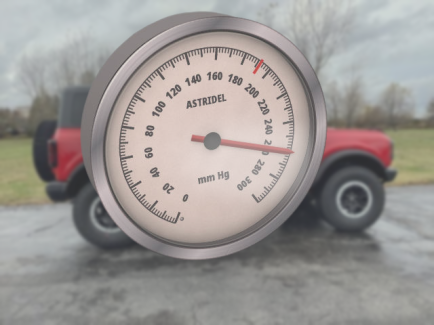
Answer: 260 mmHg
